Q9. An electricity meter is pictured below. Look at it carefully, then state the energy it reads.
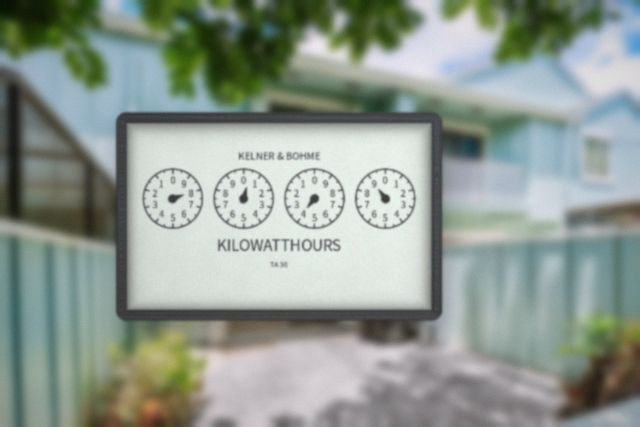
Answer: 8039 kWh
